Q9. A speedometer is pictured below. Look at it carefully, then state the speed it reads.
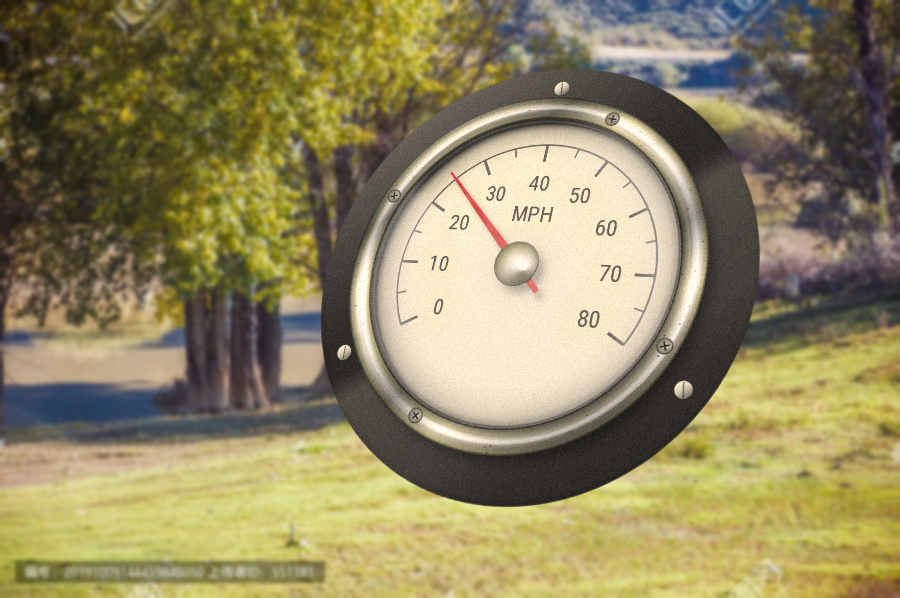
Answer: 25 mph
